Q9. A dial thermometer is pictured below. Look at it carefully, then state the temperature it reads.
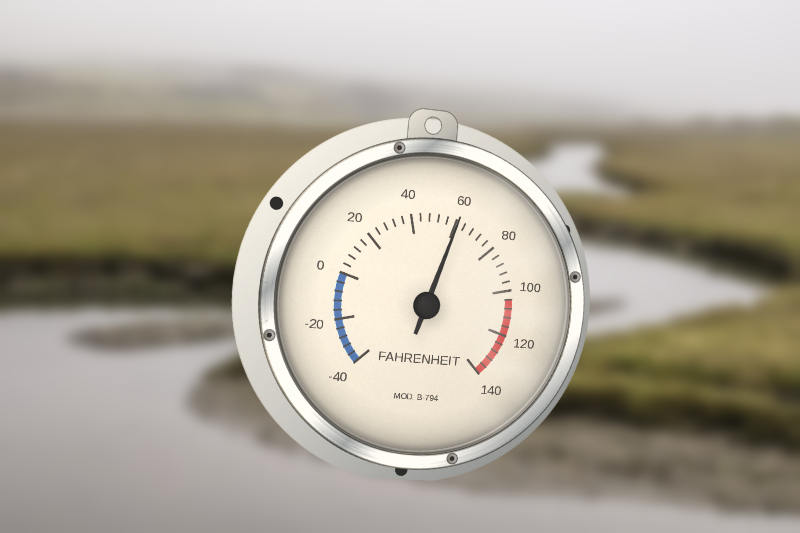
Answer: 60 °F
